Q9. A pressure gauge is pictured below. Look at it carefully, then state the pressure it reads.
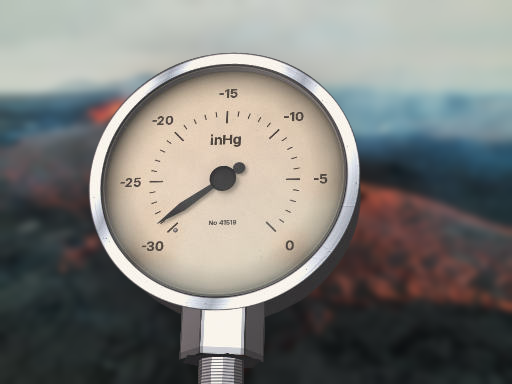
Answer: -29 inHg
